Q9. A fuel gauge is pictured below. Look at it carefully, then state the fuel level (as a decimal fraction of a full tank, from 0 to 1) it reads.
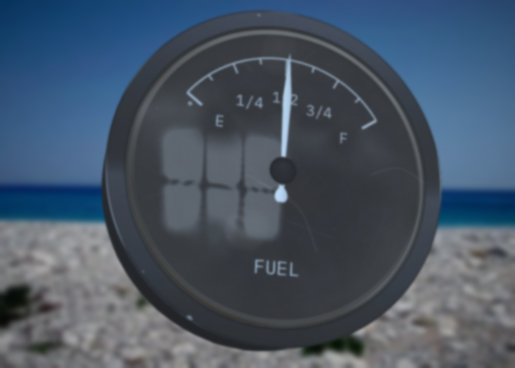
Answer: 0.5
